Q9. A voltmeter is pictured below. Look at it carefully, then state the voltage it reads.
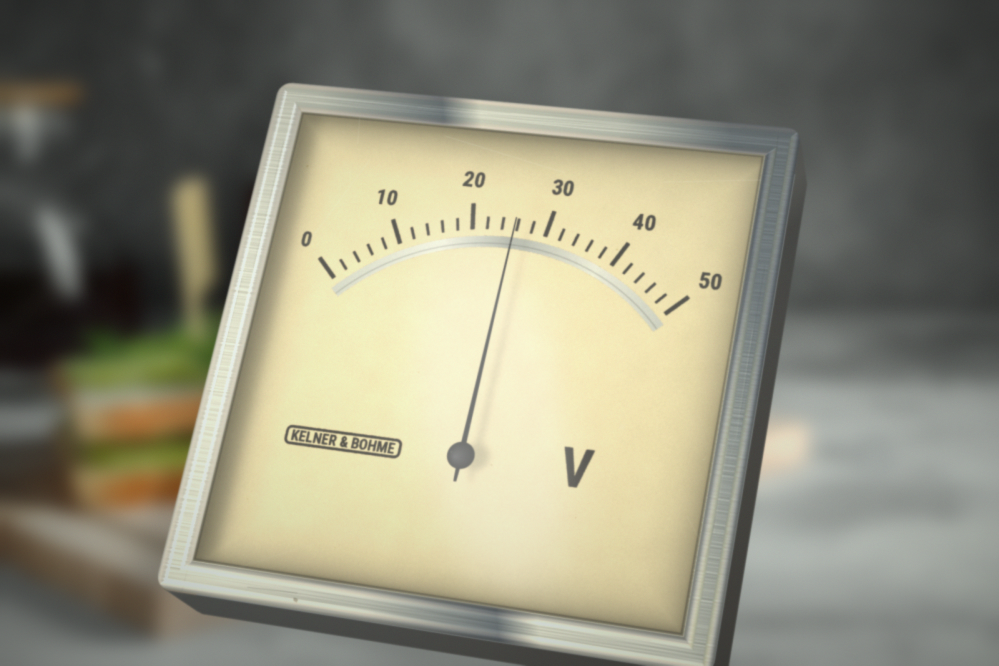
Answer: 26 V
